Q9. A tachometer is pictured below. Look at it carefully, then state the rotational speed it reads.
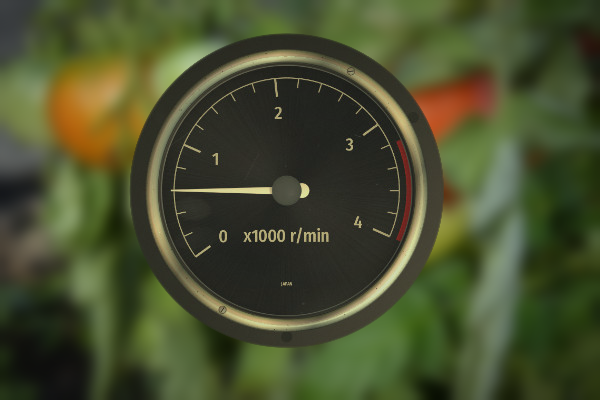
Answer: 600 rpm
